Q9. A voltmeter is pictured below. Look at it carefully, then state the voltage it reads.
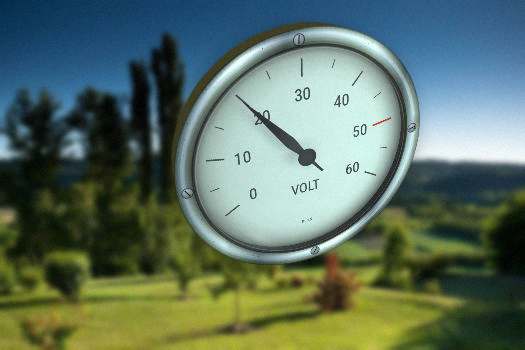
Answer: 20 V
